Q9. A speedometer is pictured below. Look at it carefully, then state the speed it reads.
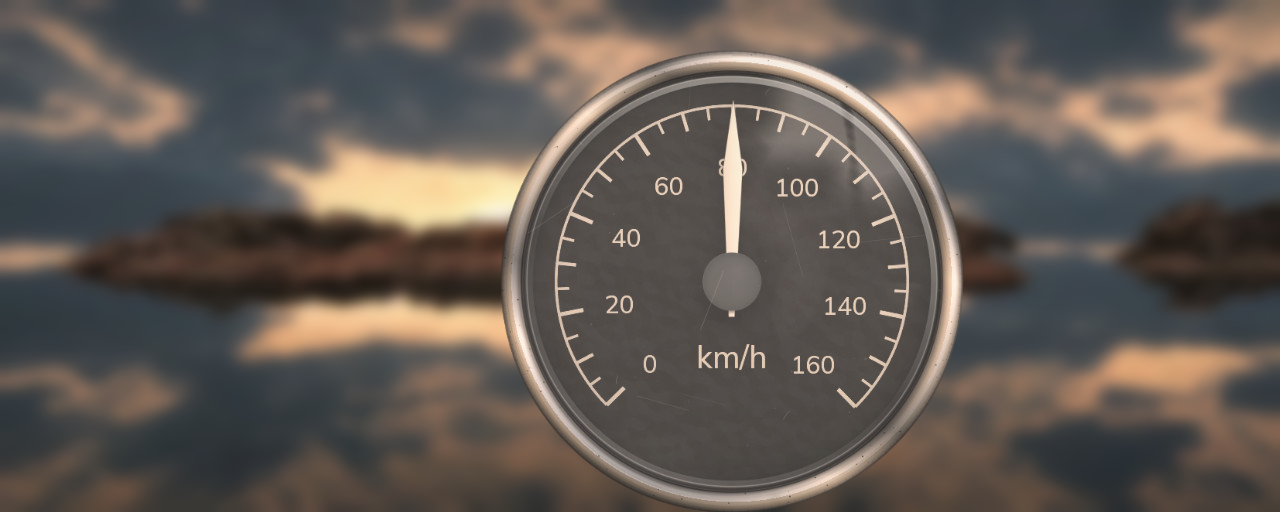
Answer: 80 km/h
